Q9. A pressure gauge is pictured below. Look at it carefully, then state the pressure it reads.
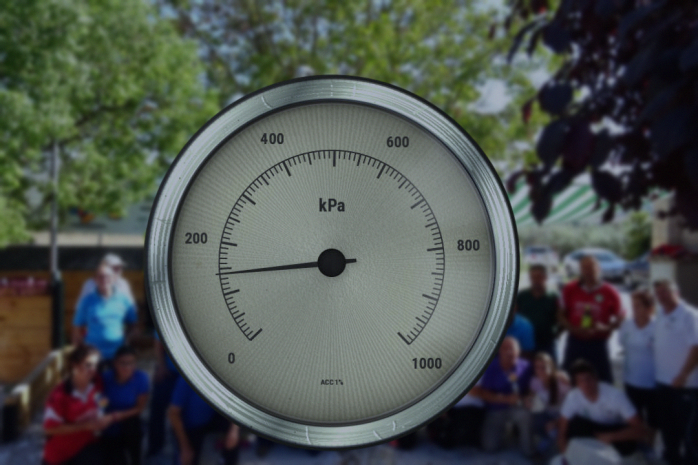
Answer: 140 kPa
